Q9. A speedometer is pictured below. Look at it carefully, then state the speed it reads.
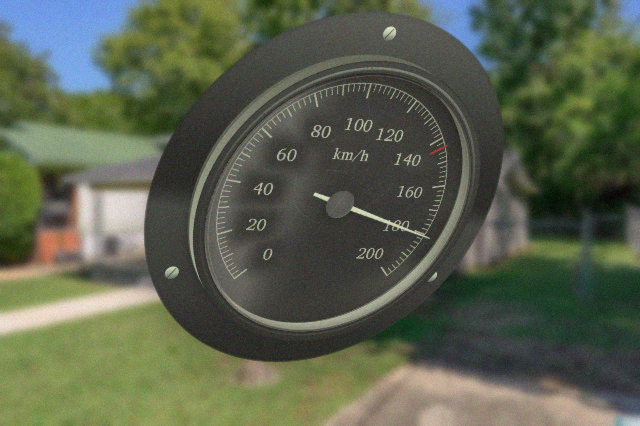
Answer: 180 km/h
